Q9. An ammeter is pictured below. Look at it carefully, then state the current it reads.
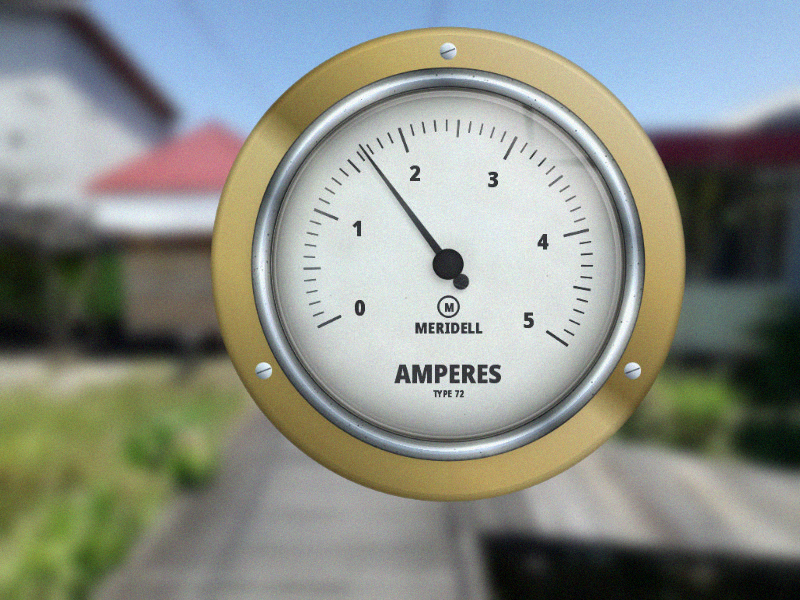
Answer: 1.65 A
